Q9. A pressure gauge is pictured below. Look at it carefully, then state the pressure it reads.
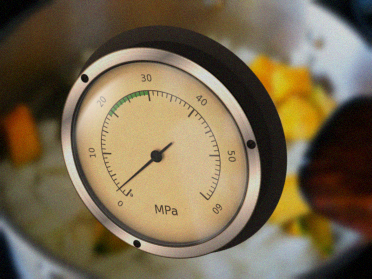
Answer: 2 MPa
